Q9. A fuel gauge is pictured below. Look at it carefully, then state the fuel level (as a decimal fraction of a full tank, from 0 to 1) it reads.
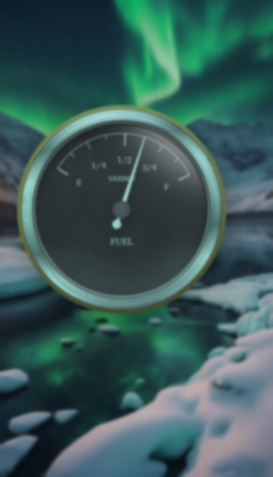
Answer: 0.625
